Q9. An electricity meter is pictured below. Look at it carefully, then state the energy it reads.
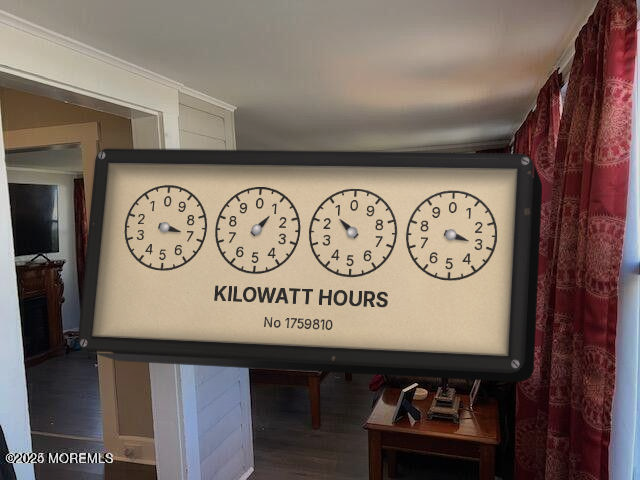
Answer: 7113 kWh
